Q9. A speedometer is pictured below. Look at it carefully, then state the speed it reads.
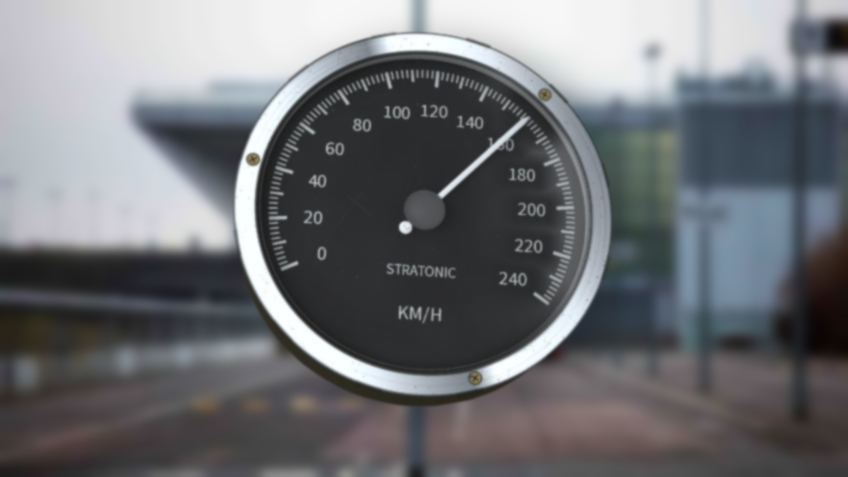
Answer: 160 km/h
